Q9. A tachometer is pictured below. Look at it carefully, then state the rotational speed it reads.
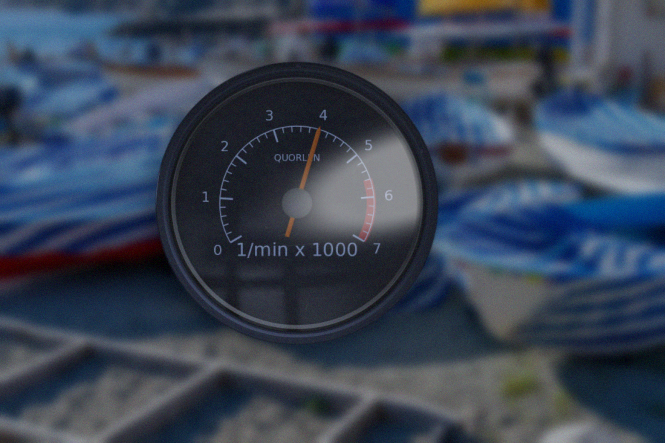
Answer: 4000 rpm
